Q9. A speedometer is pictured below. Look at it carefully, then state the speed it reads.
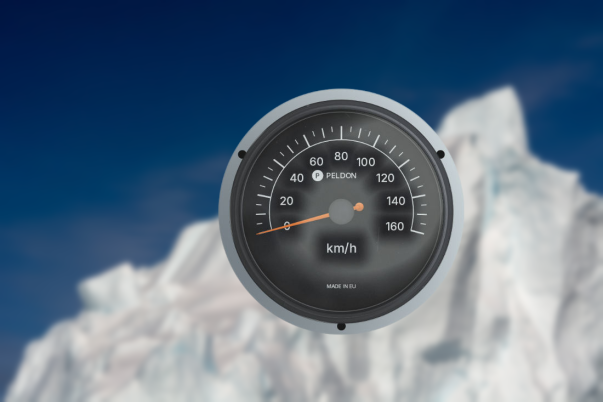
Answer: 0 km/h
